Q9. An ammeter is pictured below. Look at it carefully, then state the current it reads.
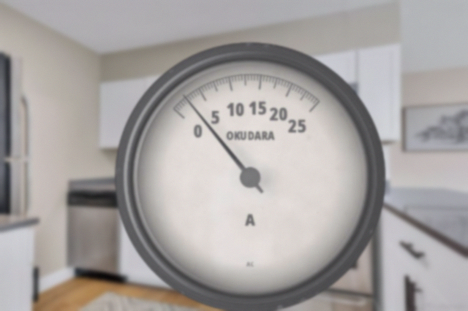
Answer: 2.5 A
